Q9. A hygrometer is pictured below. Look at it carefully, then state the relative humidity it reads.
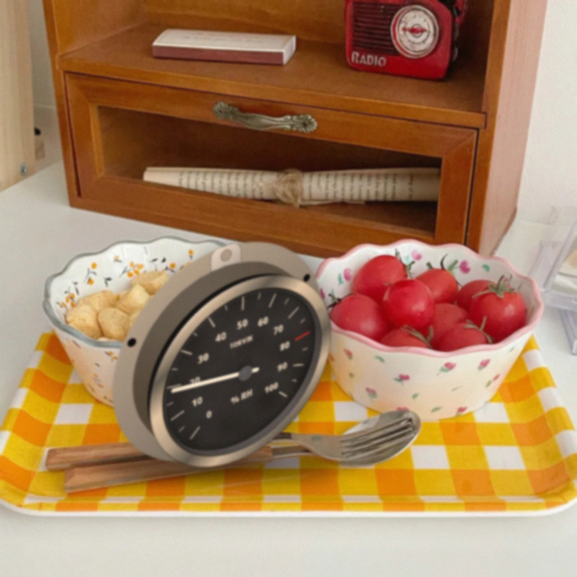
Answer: 20 %
